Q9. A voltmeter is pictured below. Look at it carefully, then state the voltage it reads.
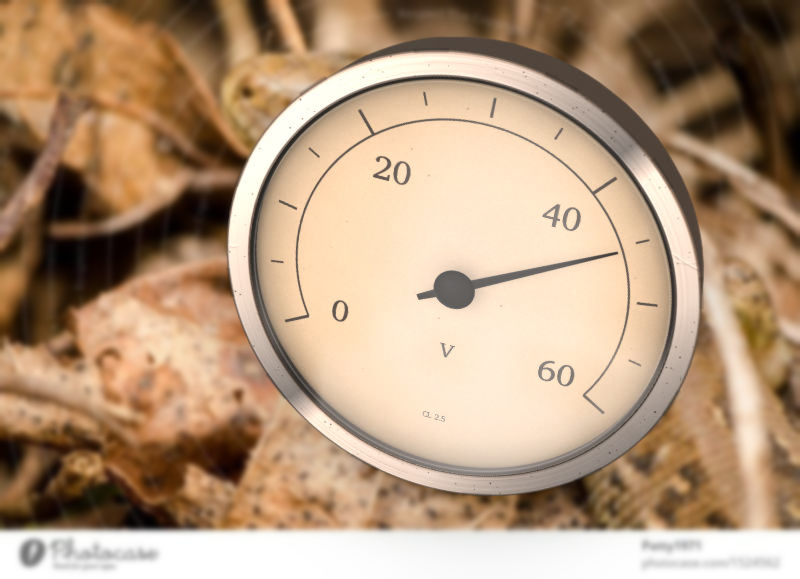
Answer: 45 V
